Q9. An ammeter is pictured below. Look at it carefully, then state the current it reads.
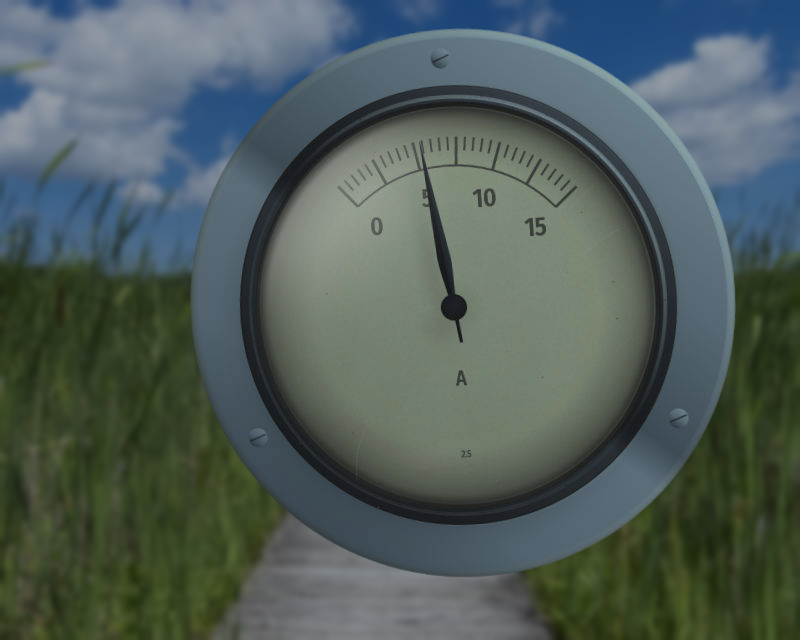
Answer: 5.5 A
